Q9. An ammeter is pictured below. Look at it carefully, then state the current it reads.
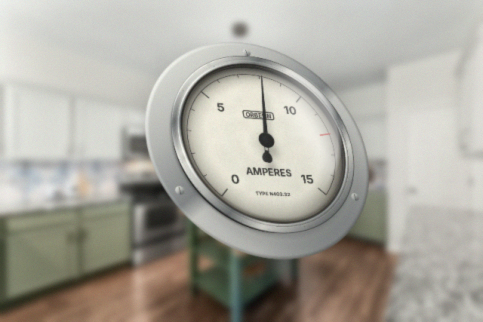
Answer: 8 A
